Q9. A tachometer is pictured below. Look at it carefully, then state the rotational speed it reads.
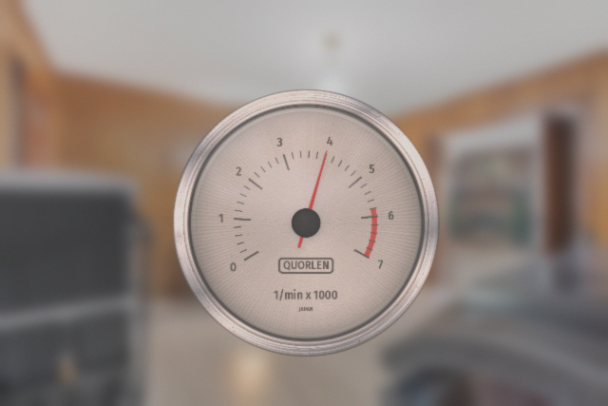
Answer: 4000 rpm
